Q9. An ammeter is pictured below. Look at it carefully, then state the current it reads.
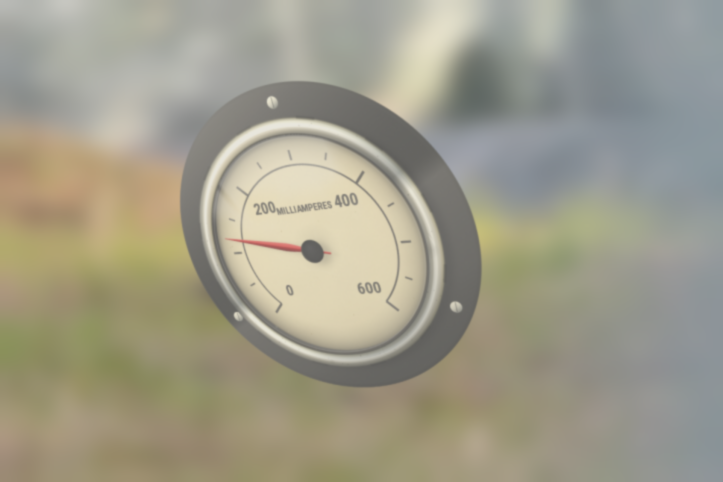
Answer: 125 mA
